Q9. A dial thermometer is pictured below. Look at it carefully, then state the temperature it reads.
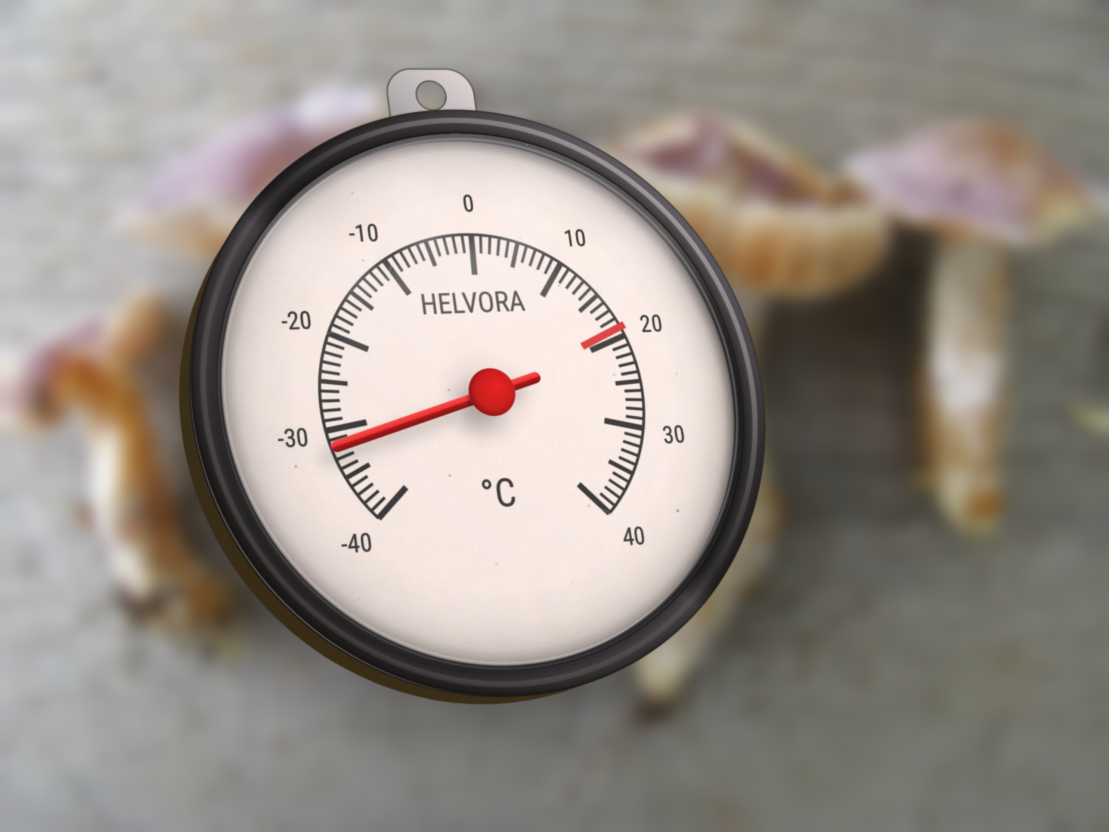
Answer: -32 °C
